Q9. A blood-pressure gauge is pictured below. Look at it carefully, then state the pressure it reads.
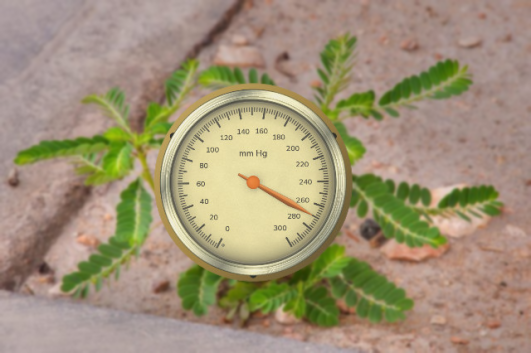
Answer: 270 mmHg
